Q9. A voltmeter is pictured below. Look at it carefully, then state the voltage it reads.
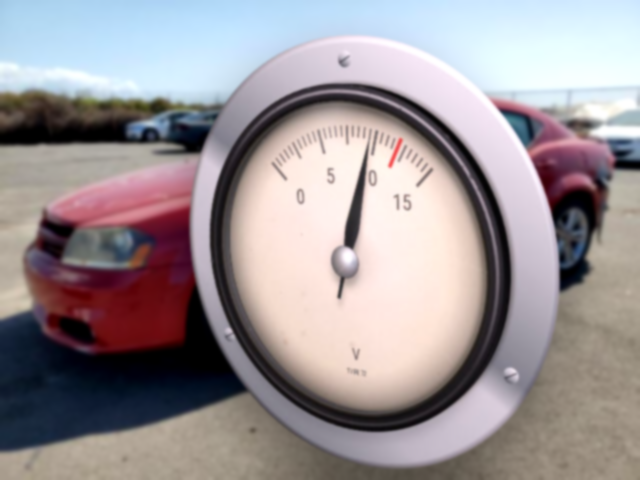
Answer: 10 V
